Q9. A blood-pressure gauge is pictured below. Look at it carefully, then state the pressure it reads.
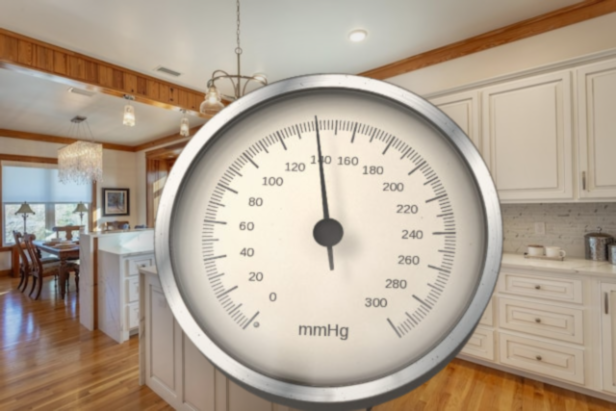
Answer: 140 mmHg
